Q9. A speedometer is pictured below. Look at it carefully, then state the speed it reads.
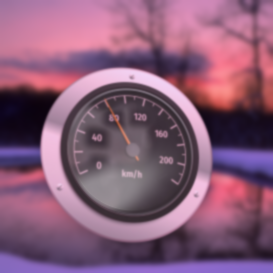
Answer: 80 km/h
